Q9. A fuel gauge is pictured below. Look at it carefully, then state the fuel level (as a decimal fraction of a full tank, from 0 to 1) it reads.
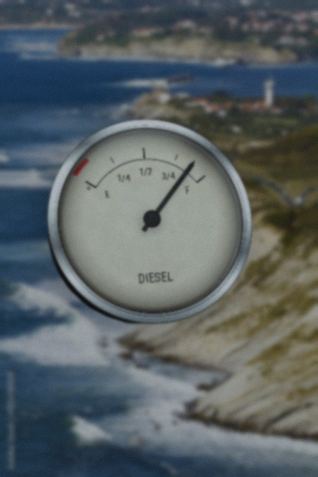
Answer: 0.875
